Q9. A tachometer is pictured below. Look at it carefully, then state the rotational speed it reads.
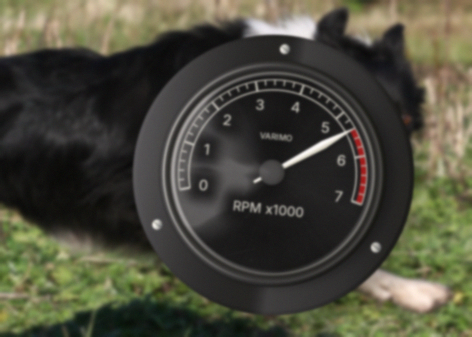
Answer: 5400 rpm
